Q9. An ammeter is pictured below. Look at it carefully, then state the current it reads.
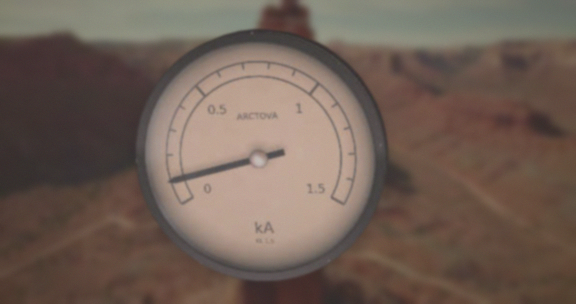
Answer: 0.1 kA
